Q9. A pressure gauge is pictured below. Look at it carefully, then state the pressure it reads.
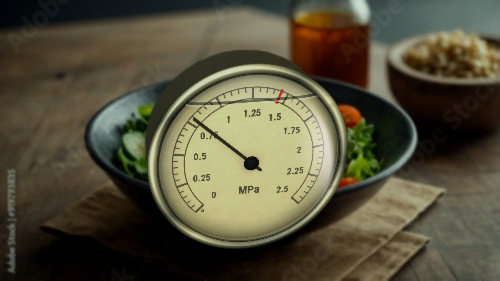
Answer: 0.8 MPa
